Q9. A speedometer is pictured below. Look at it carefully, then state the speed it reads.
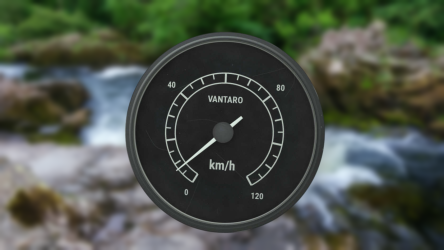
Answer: 7.5 km/h
